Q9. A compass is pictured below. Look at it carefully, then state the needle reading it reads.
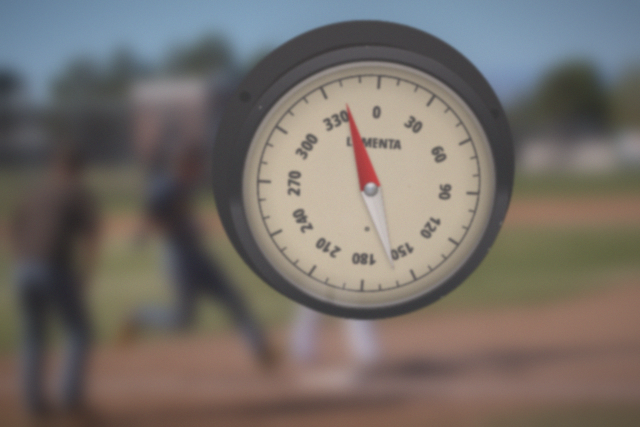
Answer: 340 °
